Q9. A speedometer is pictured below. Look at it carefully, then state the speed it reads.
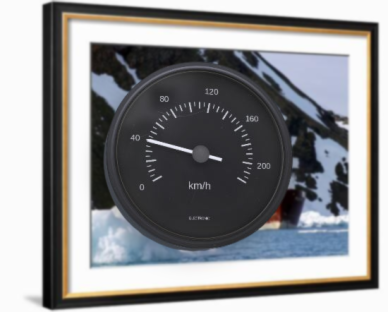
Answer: 40 km/h
